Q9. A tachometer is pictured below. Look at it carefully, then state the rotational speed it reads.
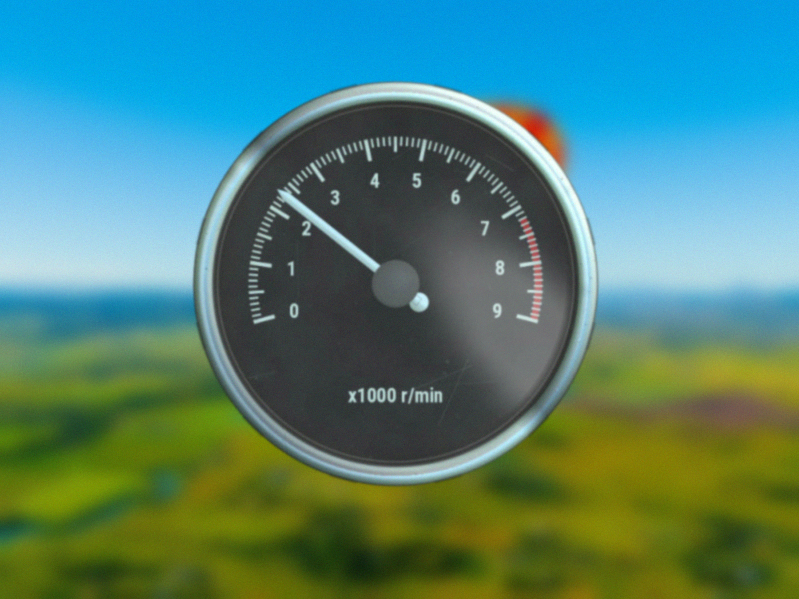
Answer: 2300 rpm
